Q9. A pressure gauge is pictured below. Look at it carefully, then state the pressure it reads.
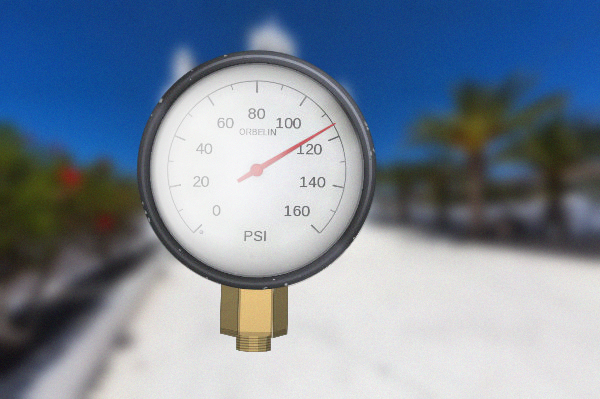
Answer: 115 psi
